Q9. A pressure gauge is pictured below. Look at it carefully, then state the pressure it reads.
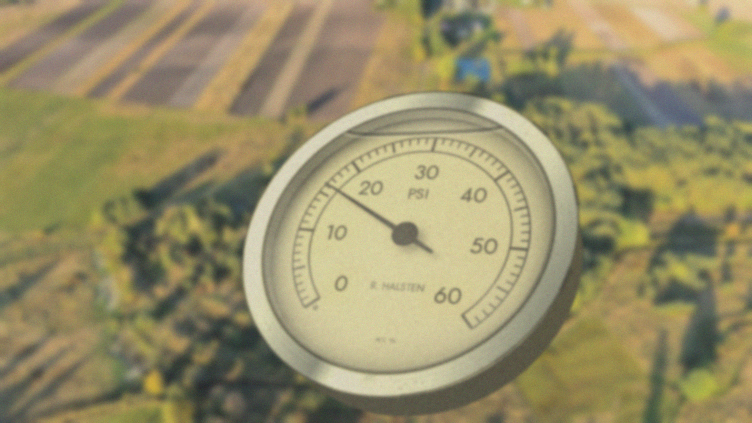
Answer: 16 psi
